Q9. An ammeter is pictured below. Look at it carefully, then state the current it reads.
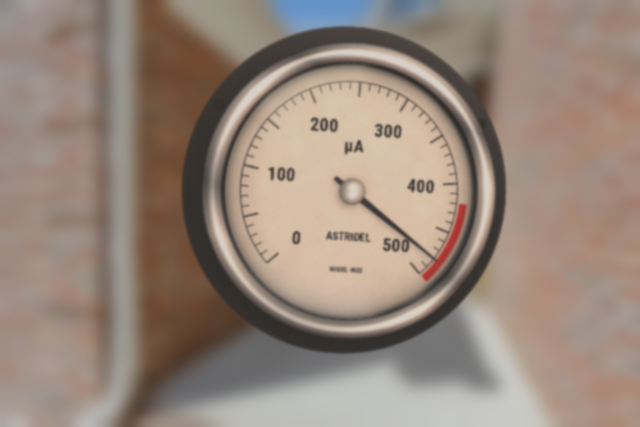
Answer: 480 µA
